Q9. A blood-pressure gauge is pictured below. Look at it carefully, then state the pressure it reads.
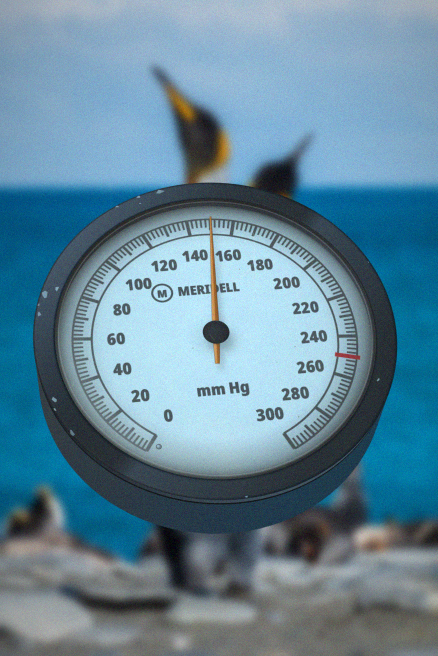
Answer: 150 mmHg
